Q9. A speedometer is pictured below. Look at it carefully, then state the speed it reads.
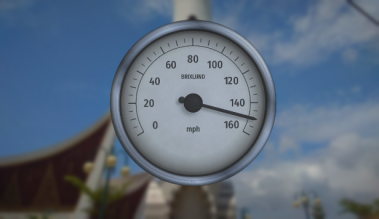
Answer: 150 mph
